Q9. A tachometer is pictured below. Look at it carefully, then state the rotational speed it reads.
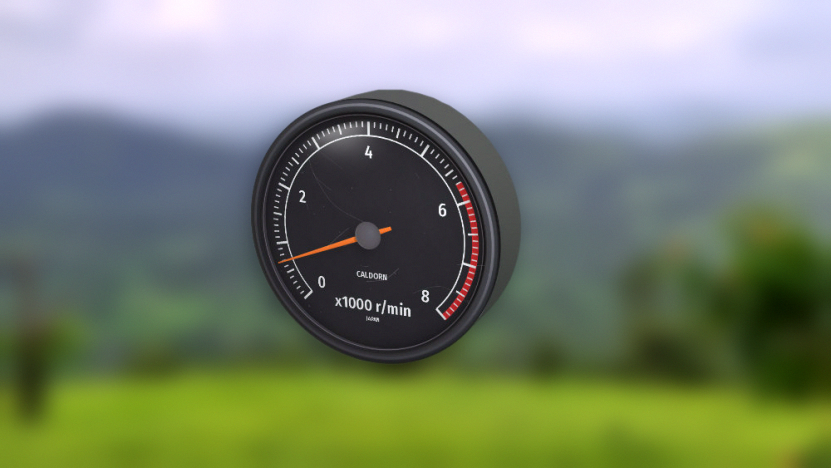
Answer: 700 rpm
